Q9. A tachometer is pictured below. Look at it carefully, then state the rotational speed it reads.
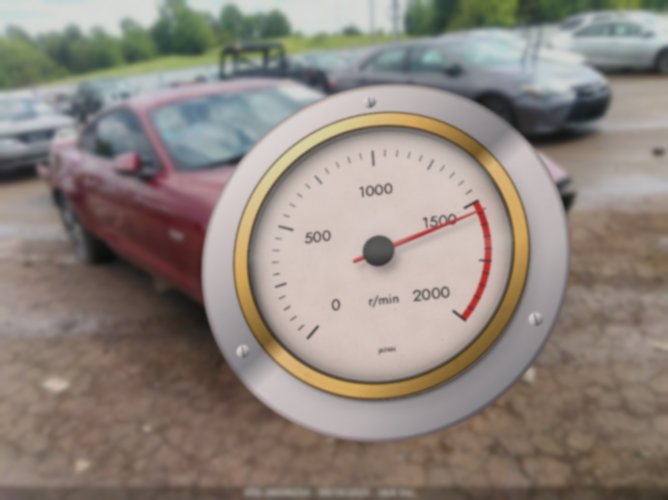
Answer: 1550 rpm
